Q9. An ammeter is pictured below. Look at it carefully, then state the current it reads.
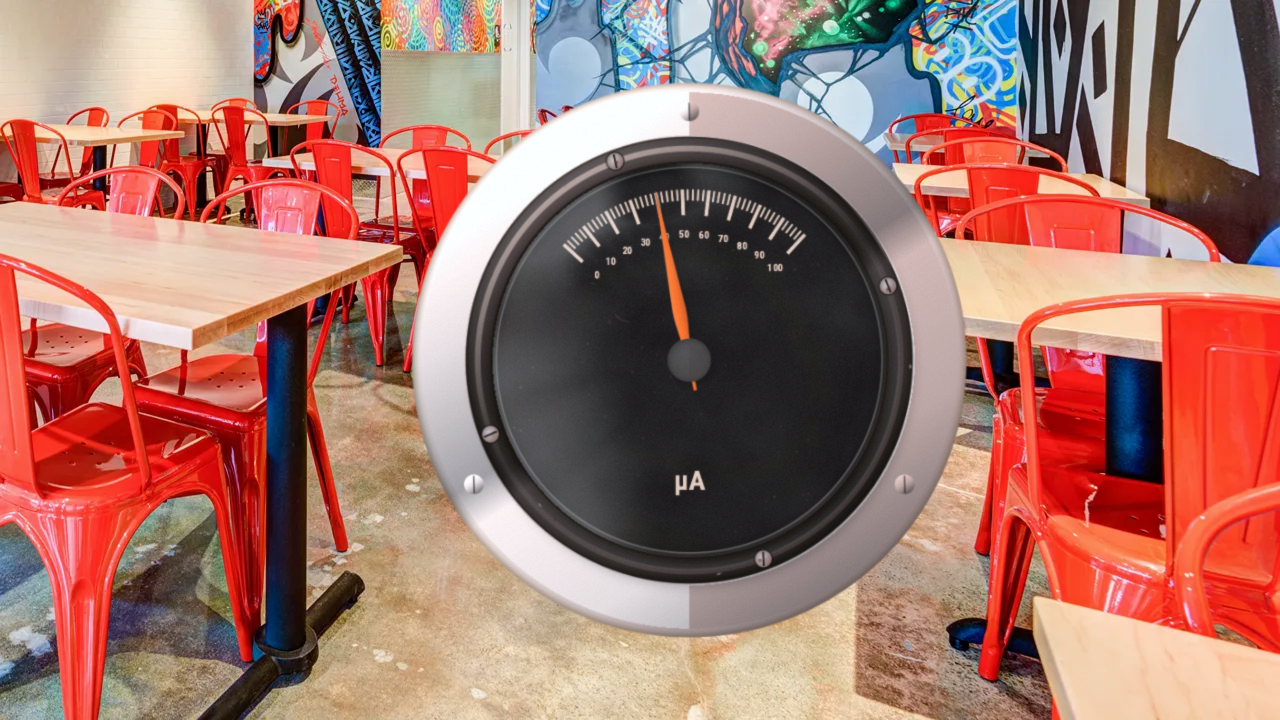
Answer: 40 µA
